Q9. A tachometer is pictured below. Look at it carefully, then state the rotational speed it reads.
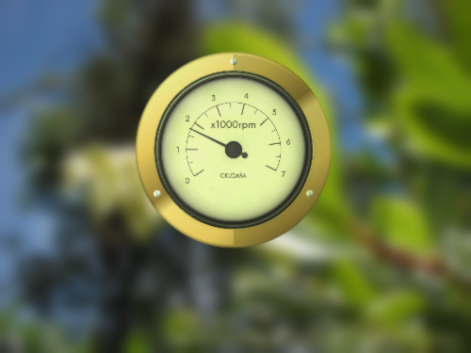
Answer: 1750 rpm
